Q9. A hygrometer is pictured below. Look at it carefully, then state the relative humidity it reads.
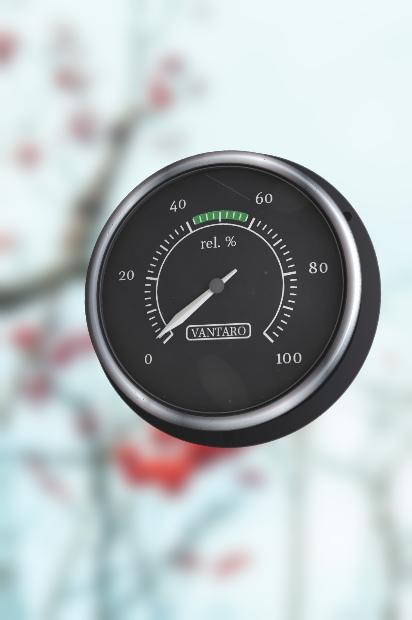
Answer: 2 %
